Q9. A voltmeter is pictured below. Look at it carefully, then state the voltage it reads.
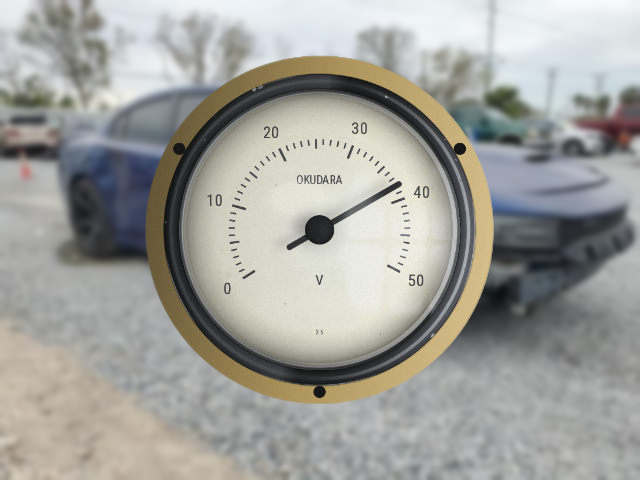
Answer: 38 V
